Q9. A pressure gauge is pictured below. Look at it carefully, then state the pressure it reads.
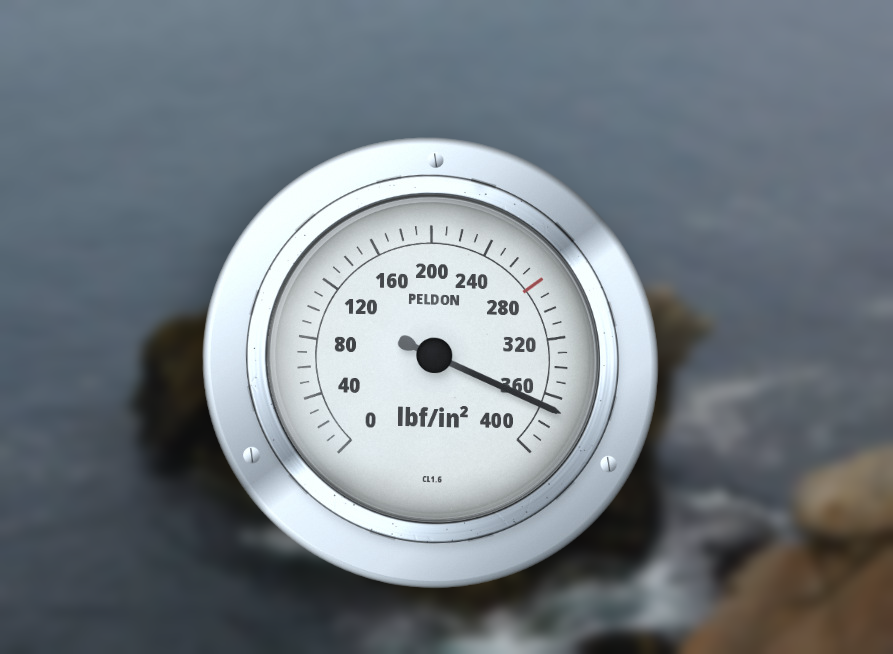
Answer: 370 psi
